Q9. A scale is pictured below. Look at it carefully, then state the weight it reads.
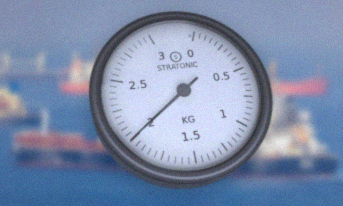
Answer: 2 kg
